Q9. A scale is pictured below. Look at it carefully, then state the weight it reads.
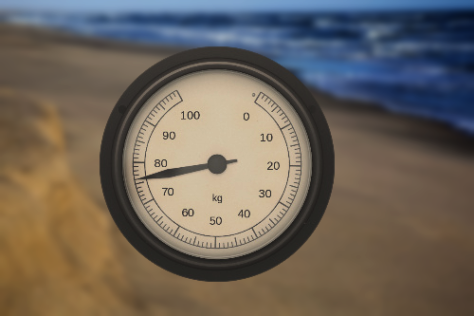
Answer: 76 kg
